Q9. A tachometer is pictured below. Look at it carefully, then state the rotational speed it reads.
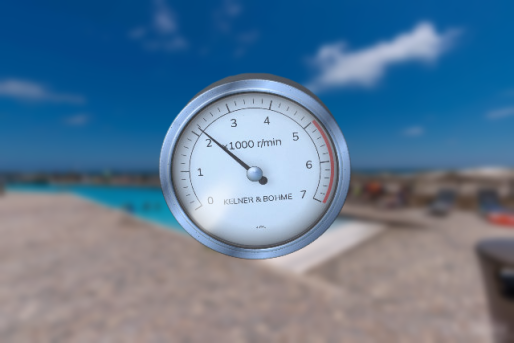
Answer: 2200 rpm
